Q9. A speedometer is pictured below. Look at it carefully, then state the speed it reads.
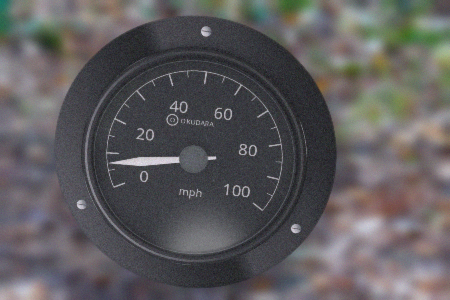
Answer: 7.5 mph
